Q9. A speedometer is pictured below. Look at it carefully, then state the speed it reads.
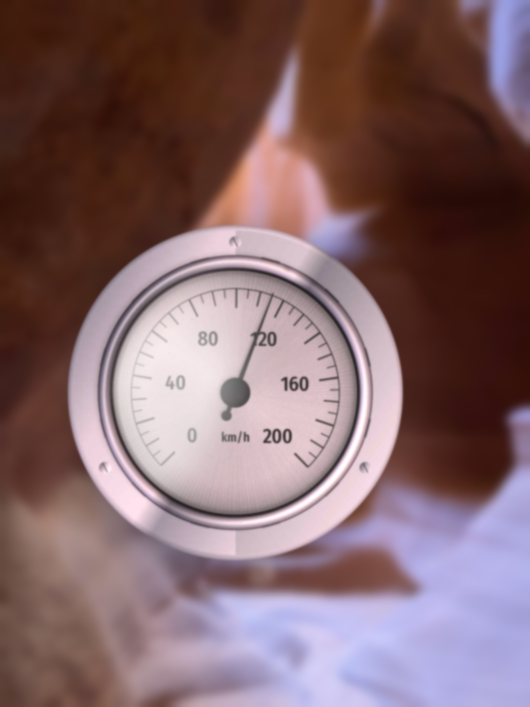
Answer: 115 km/h
